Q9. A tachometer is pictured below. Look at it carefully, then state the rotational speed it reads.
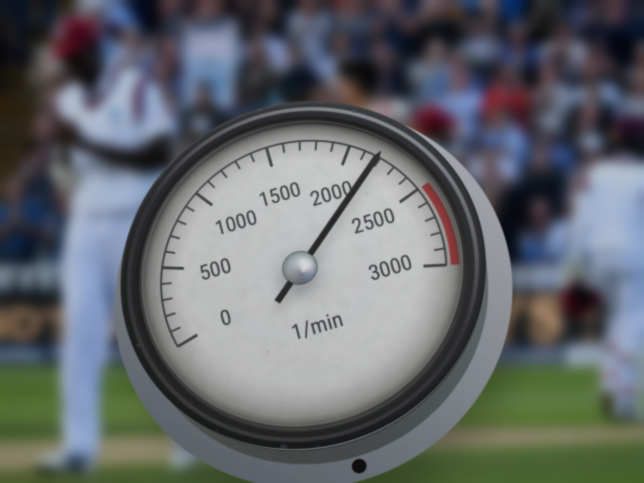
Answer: 2200 rpm
